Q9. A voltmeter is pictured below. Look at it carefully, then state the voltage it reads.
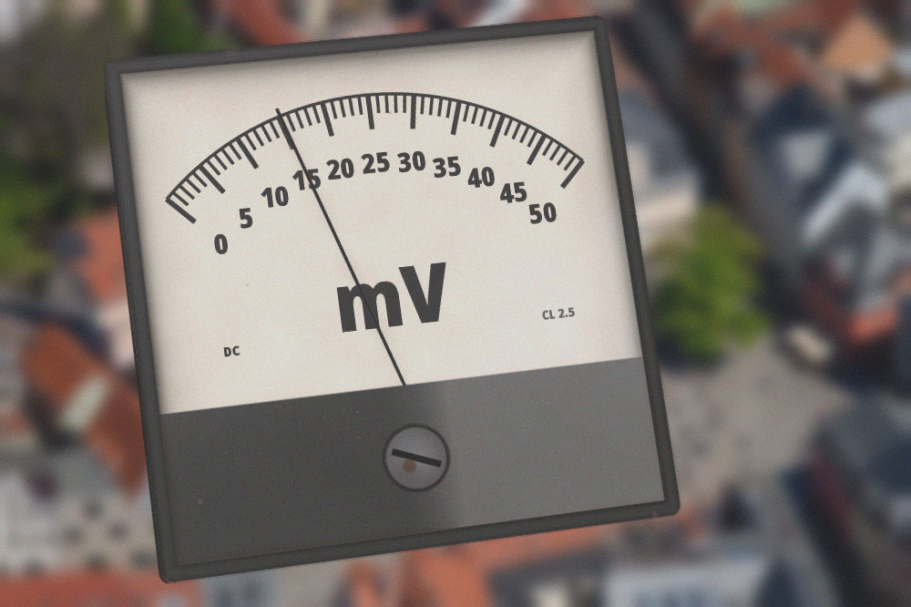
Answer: 15 mV
